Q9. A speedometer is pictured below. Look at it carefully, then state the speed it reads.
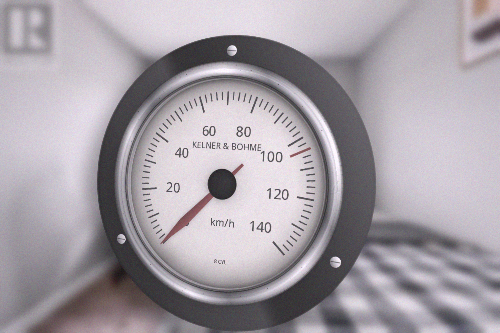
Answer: 0 km/h
